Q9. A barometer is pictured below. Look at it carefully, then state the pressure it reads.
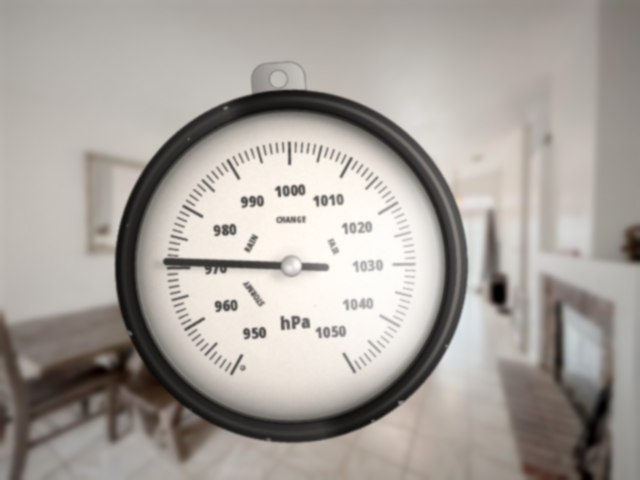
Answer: 971 hPa
